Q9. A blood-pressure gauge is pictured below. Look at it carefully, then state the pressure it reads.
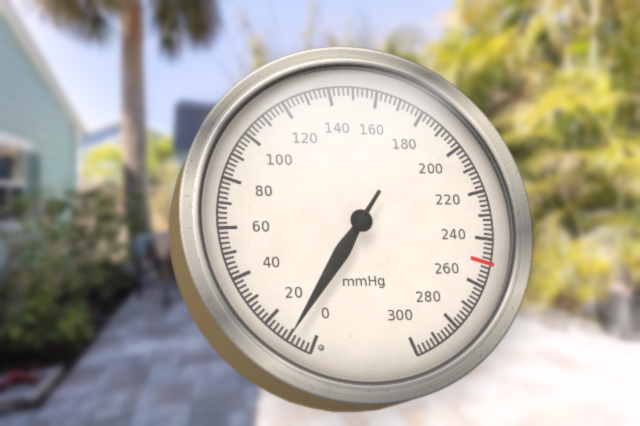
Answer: 10 mmHg
